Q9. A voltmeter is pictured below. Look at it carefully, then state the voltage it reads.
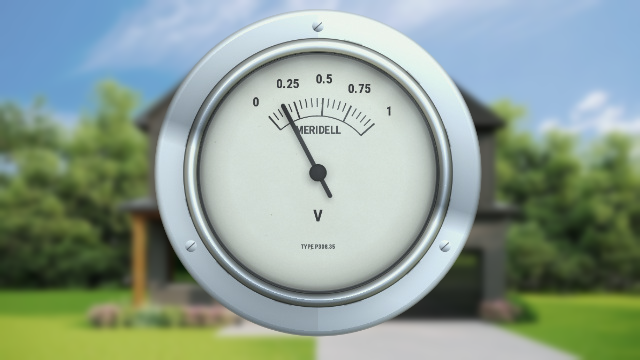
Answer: 0.15 V
